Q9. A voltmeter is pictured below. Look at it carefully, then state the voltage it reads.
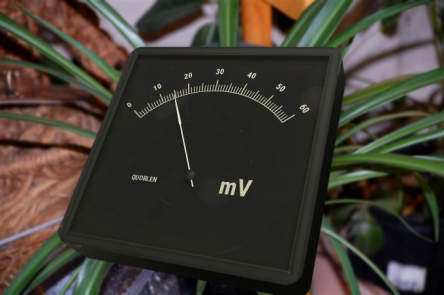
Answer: 15 mV
